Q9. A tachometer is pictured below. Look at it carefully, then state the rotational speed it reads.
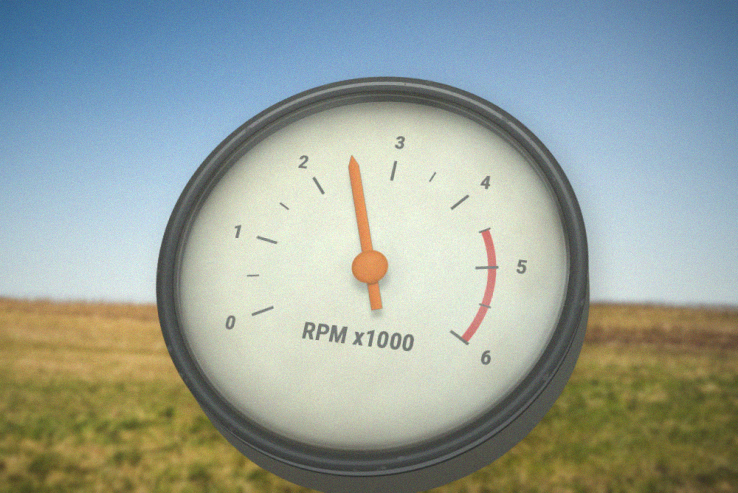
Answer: 2500 rpm
